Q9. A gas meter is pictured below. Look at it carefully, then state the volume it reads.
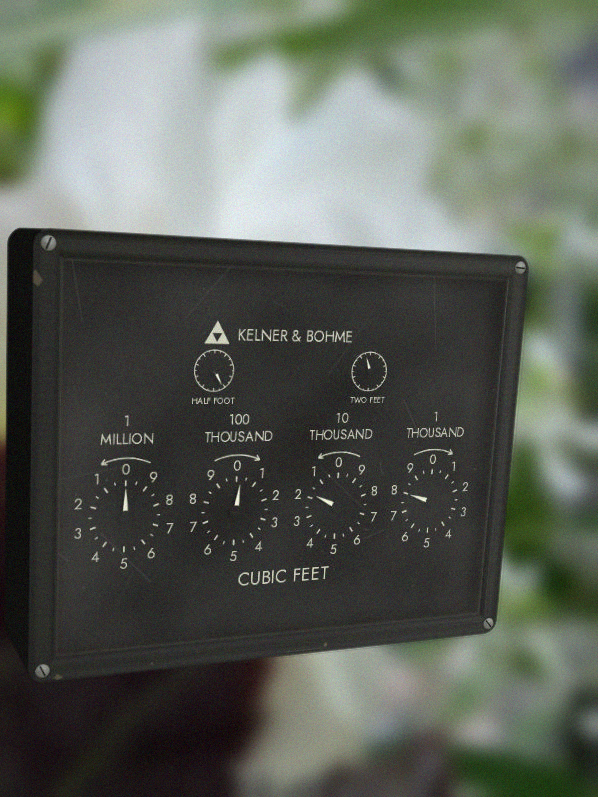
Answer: 1800 ft³
